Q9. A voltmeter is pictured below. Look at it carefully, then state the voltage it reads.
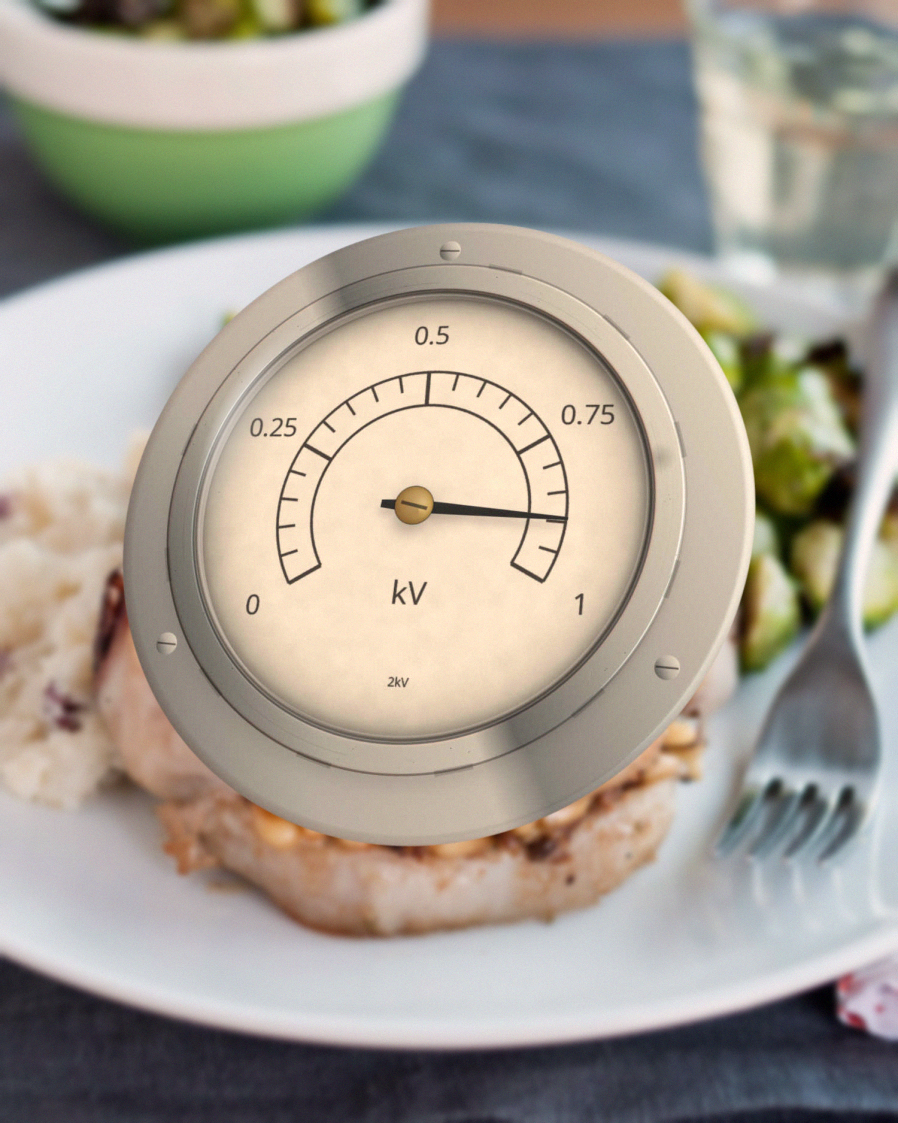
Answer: 0.9 kV
